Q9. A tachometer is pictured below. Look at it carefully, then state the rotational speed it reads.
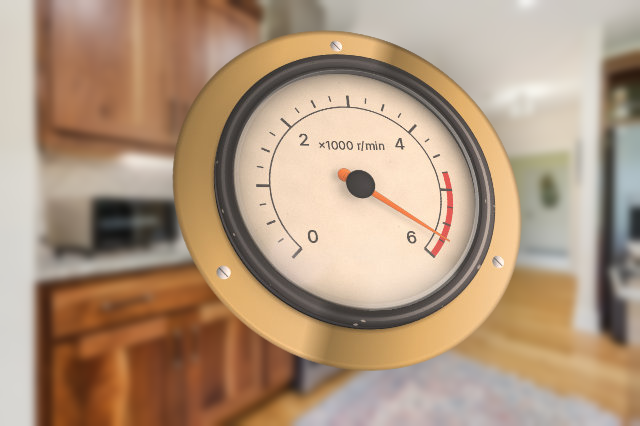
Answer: 5750 rpm
